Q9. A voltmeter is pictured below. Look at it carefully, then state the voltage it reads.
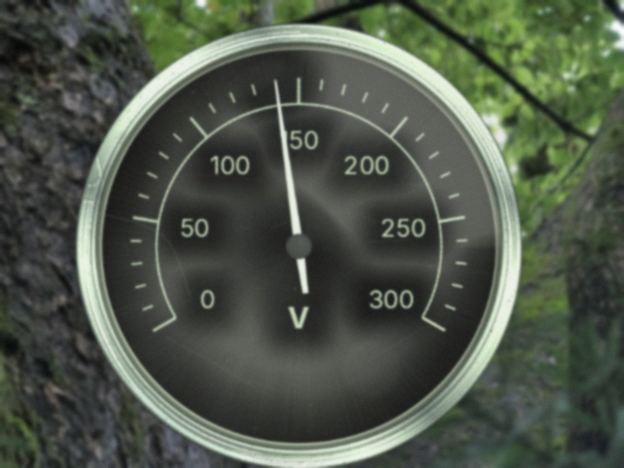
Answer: 140 V
